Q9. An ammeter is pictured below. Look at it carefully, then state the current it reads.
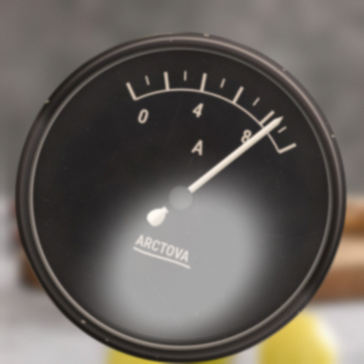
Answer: 8.5 A
